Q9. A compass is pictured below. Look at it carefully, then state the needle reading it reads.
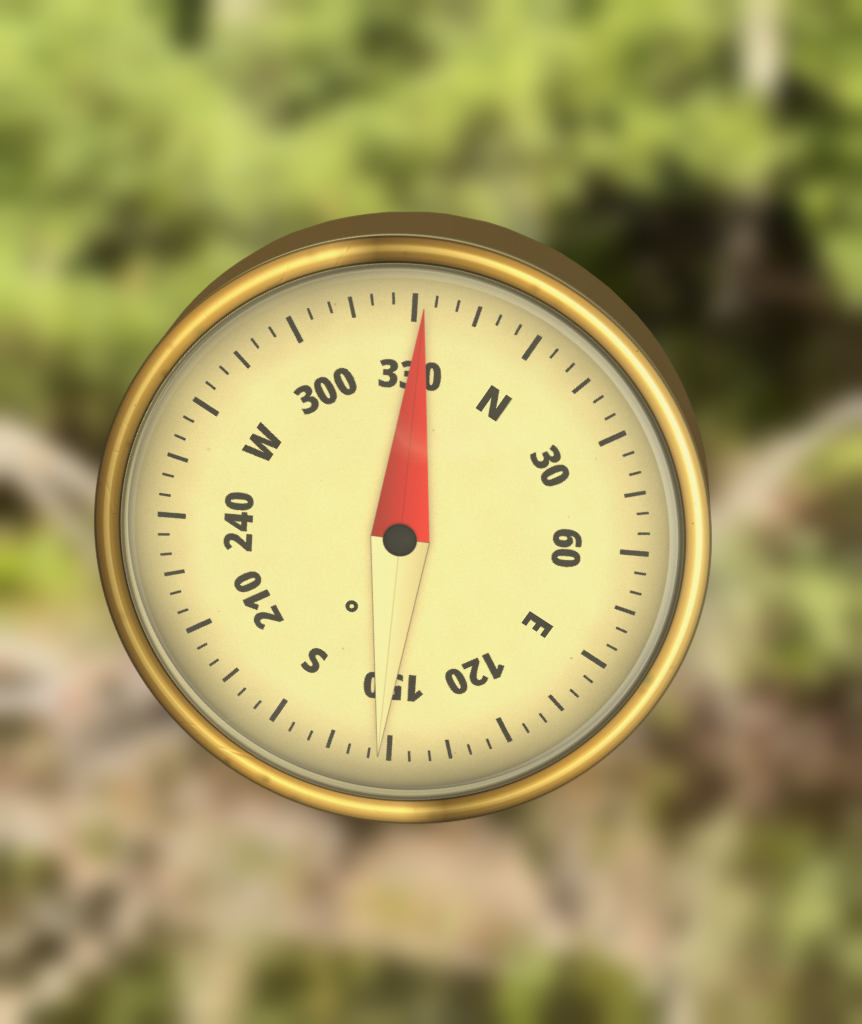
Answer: 332.5 °
